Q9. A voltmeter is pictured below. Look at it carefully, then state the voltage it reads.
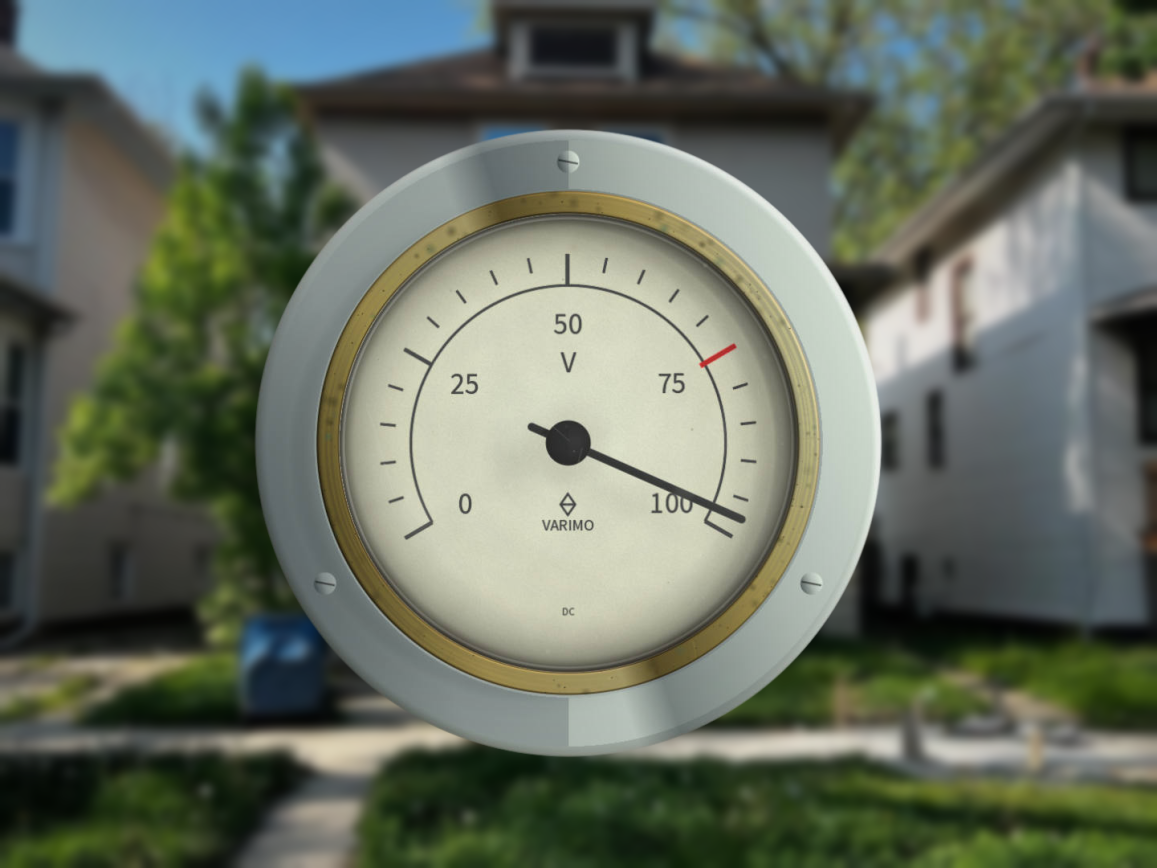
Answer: 97.5 V
